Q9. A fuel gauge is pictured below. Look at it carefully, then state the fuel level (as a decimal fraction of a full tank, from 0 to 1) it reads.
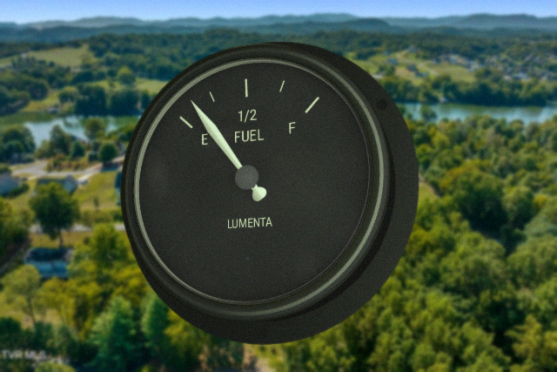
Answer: 0.125
